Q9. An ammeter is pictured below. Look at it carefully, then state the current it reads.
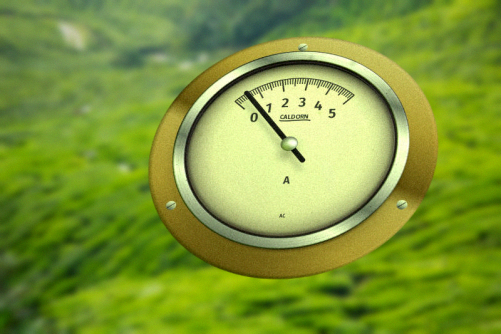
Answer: 0.5 A
